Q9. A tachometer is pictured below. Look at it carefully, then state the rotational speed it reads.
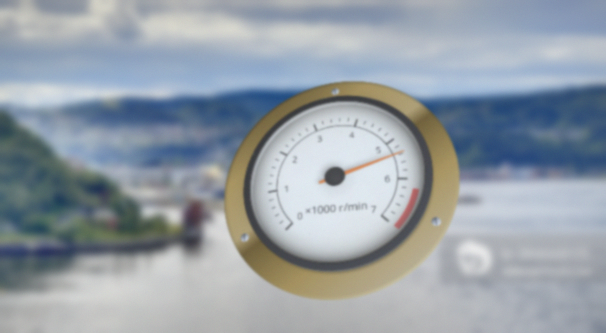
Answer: 5400 rpm
